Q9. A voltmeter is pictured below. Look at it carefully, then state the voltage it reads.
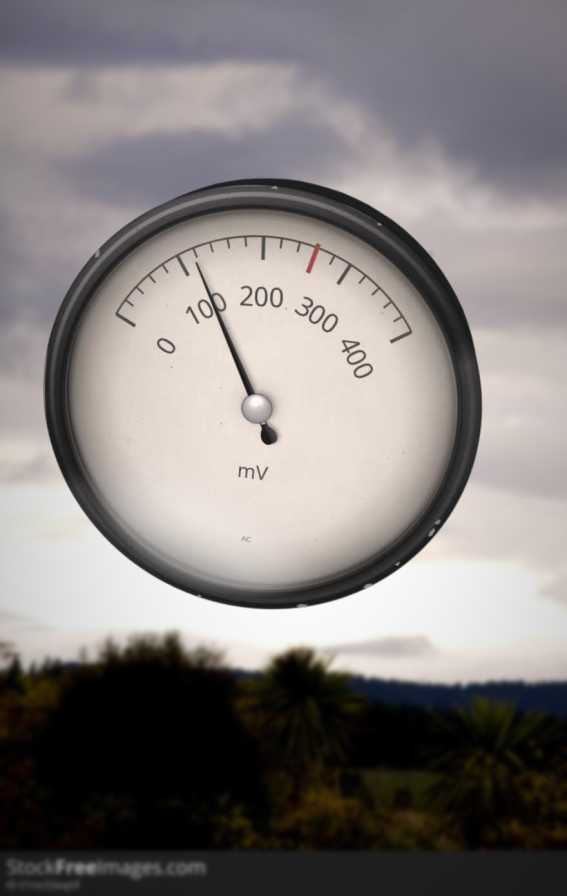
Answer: 120 mV
